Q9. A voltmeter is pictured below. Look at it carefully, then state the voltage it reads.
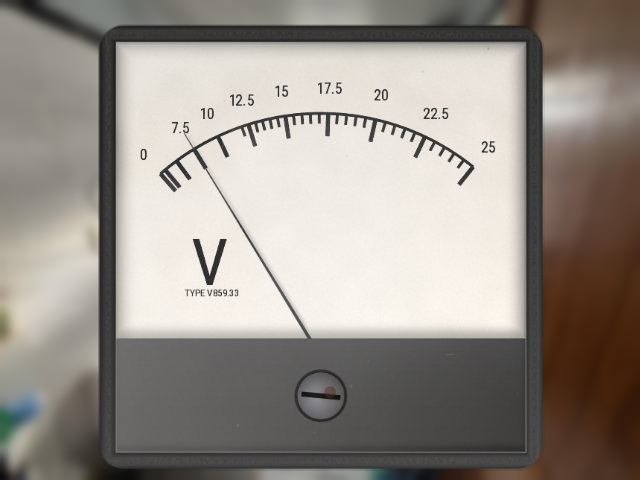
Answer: 7.5 V
